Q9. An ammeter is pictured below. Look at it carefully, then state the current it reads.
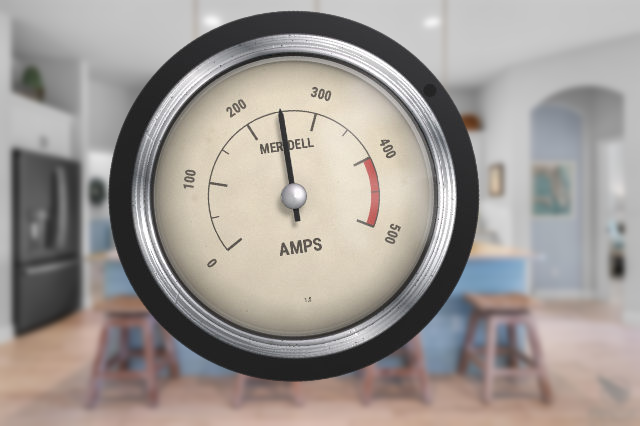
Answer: 250 A
